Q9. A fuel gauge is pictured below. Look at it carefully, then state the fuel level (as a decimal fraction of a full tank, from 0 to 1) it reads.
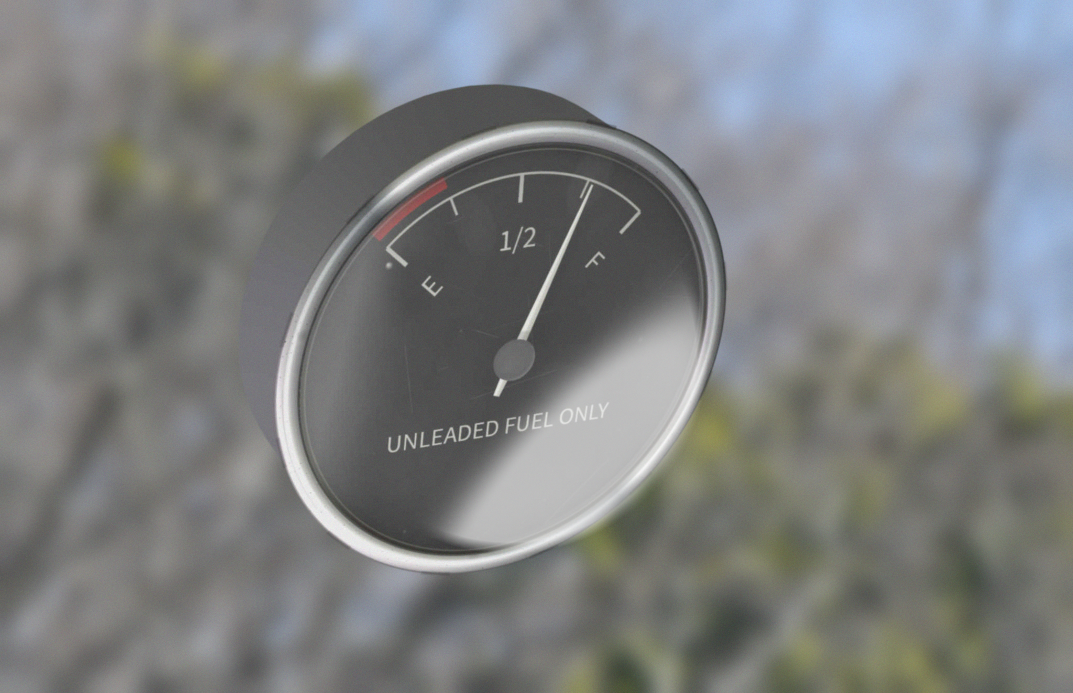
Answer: 0.75
